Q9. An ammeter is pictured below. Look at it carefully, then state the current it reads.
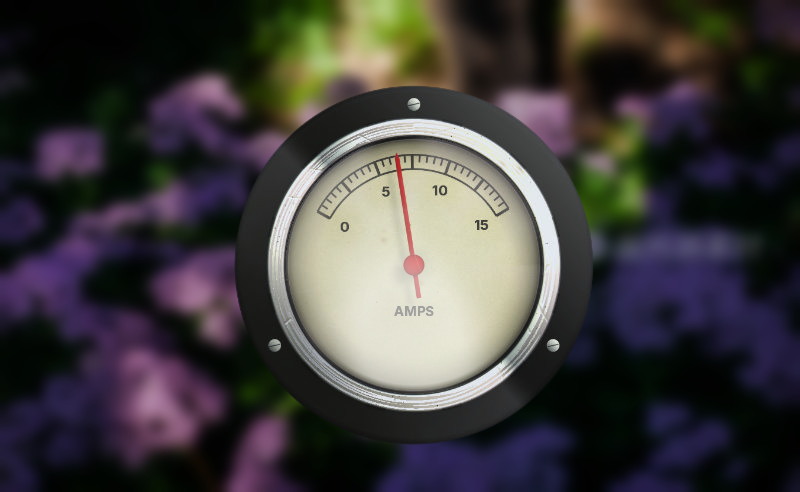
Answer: 6.5 A
